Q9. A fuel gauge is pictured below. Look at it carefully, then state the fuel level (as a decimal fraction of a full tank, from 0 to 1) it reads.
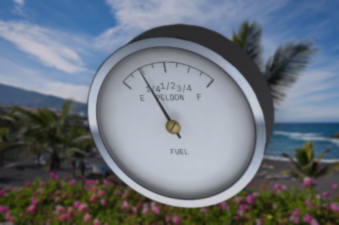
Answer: 0.25
